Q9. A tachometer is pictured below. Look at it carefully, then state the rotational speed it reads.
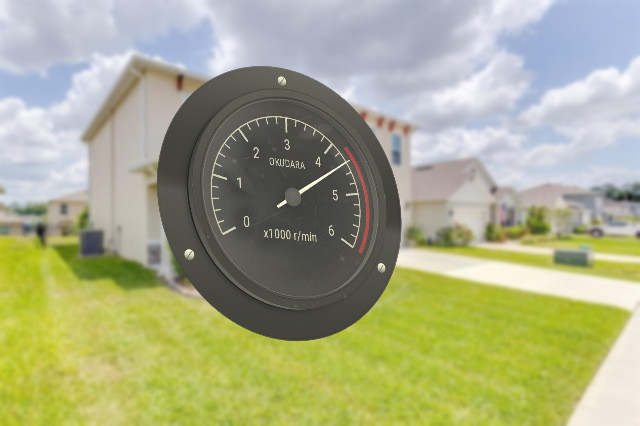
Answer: 4400 rpm
